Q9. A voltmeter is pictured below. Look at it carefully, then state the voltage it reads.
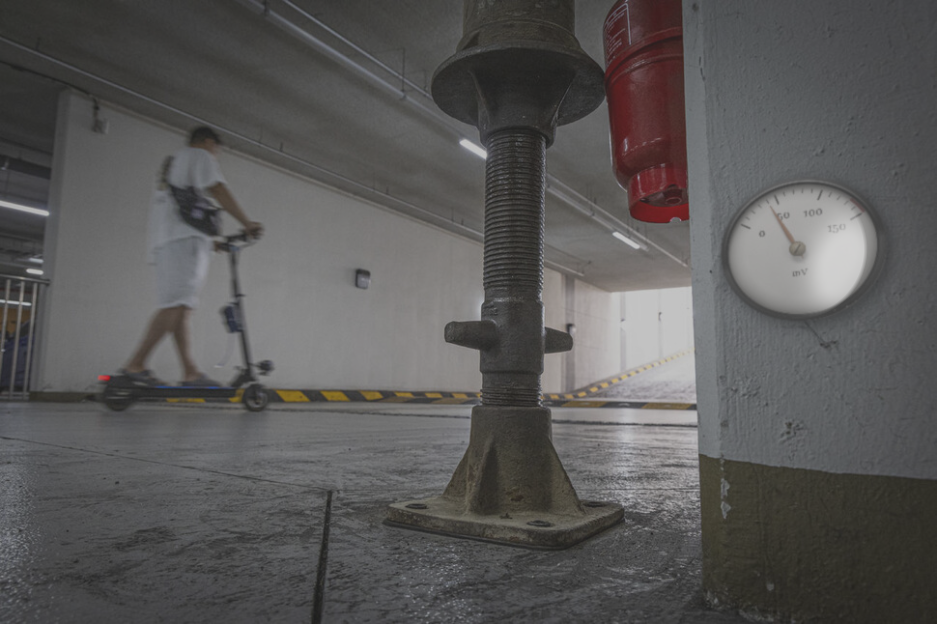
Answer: 40 mV
